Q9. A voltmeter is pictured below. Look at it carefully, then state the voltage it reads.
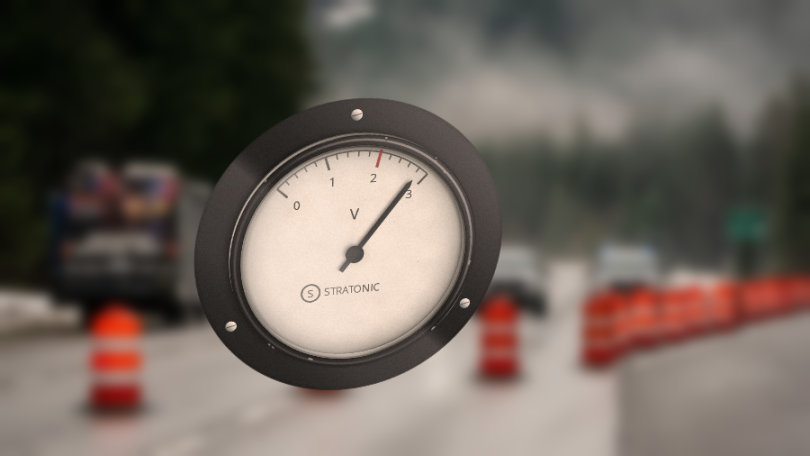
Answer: 2.8 V
